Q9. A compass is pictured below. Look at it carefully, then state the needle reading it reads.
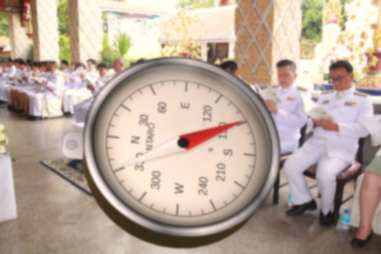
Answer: 150 °
